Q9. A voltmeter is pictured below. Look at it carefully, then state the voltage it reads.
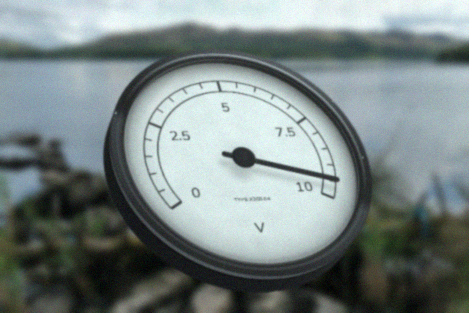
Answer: 9.5 V
